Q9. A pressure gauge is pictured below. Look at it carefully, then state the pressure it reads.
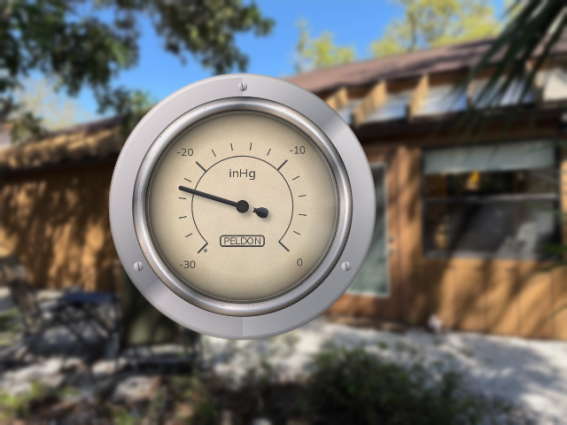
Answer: -23 inHg
